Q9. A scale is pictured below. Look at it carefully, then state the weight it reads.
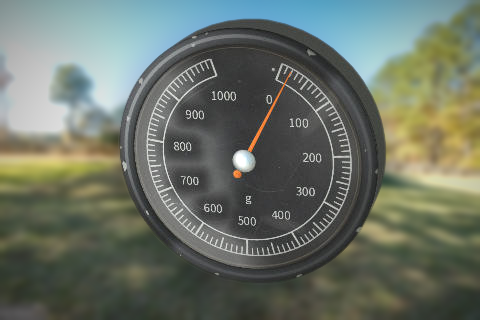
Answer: 20 g
